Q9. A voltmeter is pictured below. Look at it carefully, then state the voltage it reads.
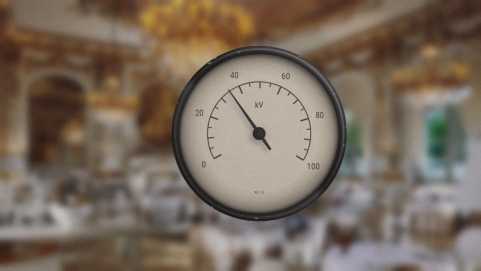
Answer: 35 kV
